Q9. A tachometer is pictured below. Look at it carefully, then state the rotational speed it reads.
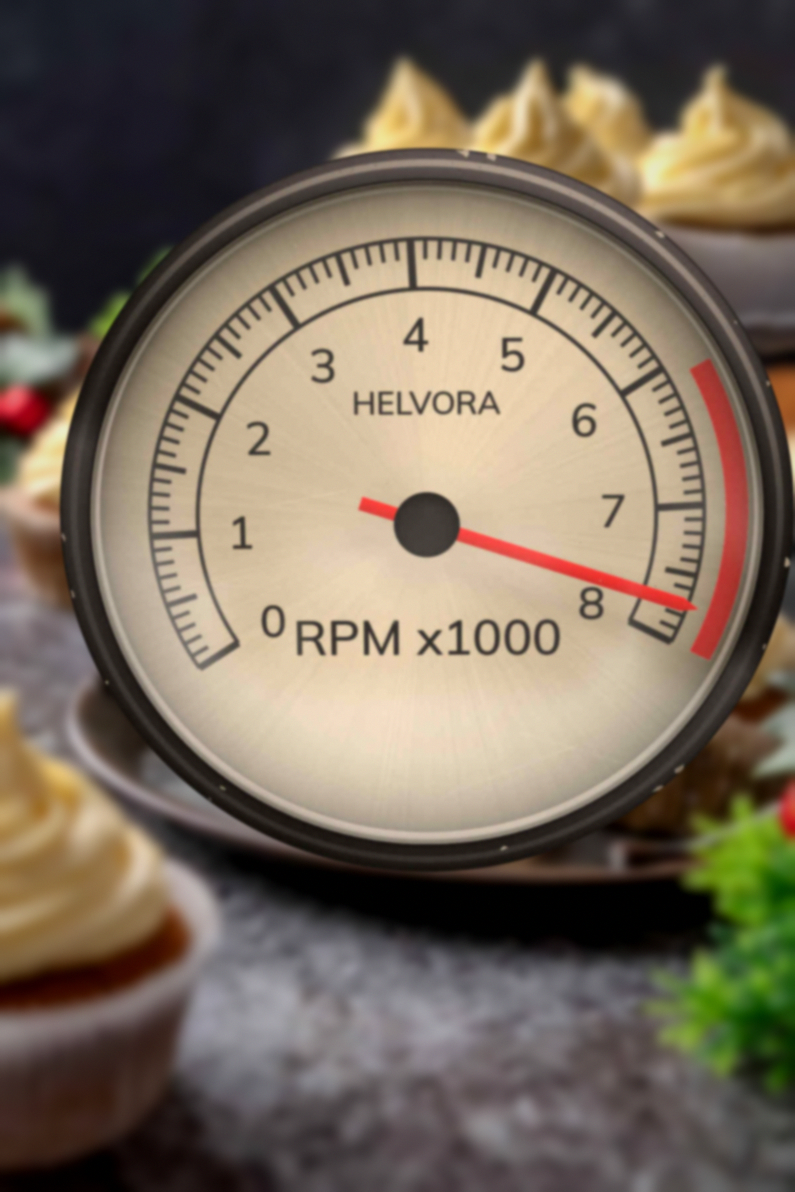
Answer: 7700 rpm
